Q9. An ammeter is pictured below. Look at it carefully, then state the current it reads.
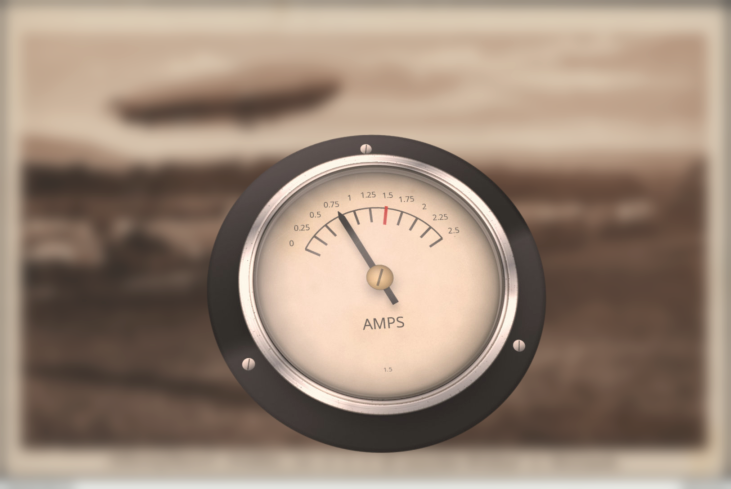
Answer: 0.75 A
